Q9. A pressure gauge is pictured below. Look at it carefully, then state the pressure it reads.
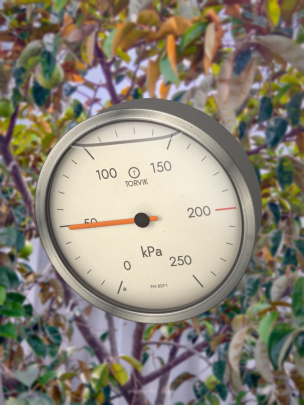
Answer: 50 kPa
